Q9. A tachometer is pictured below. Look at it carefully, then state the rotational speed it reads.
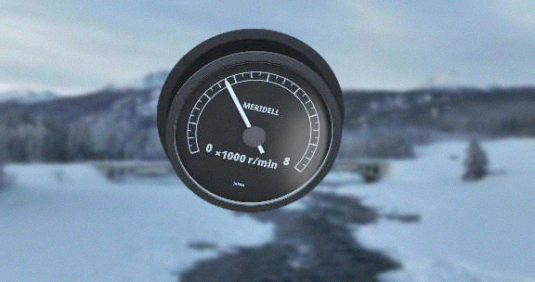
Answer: 2750 rpm
